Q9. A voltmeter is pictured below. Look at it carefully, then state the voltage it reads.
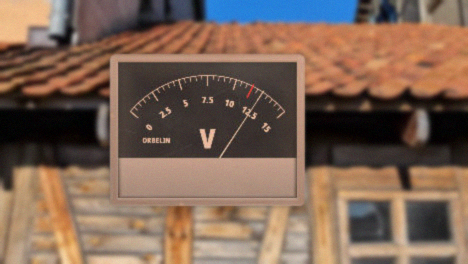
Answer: 12.5 V
